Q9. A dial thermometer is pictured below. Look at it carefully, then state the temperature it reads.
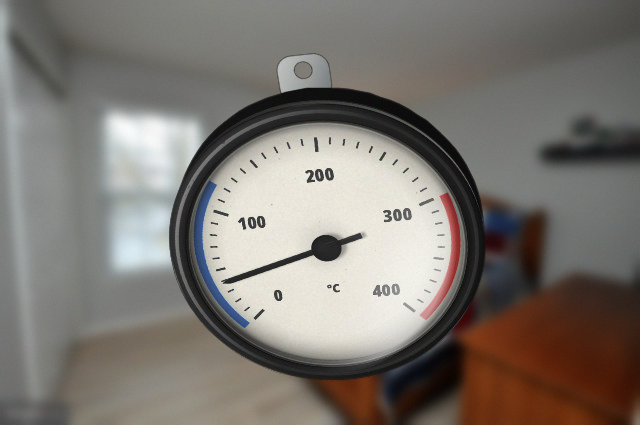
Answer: 40 °C
